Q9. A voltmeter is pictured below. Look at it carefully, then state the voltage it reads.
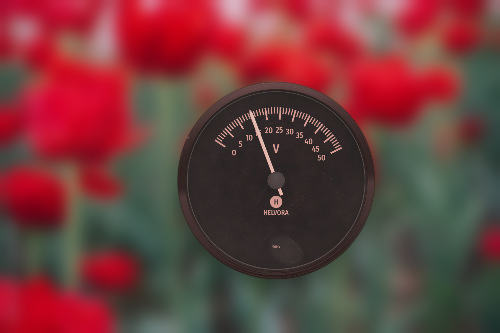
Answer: 15 V
